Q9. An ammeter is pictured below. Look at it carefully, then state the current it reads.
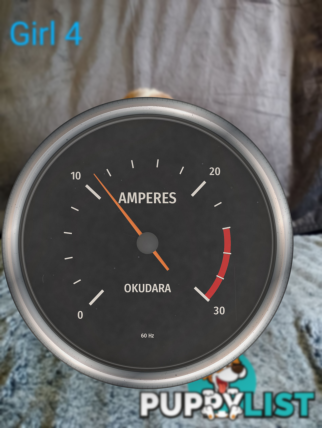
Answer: 11 A
